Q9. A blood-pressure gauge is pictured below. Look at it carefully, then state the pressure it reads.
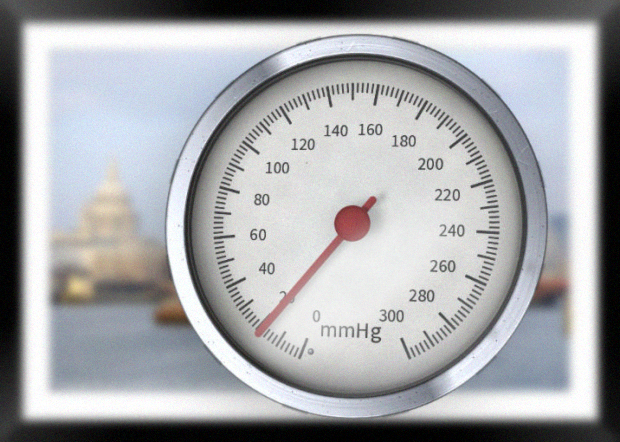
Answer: 18 mmHg
